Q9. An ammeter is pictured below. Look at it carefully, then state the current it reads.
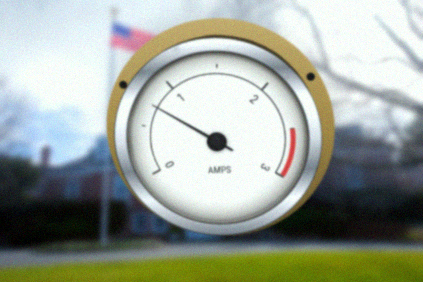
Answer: 0.75 A
